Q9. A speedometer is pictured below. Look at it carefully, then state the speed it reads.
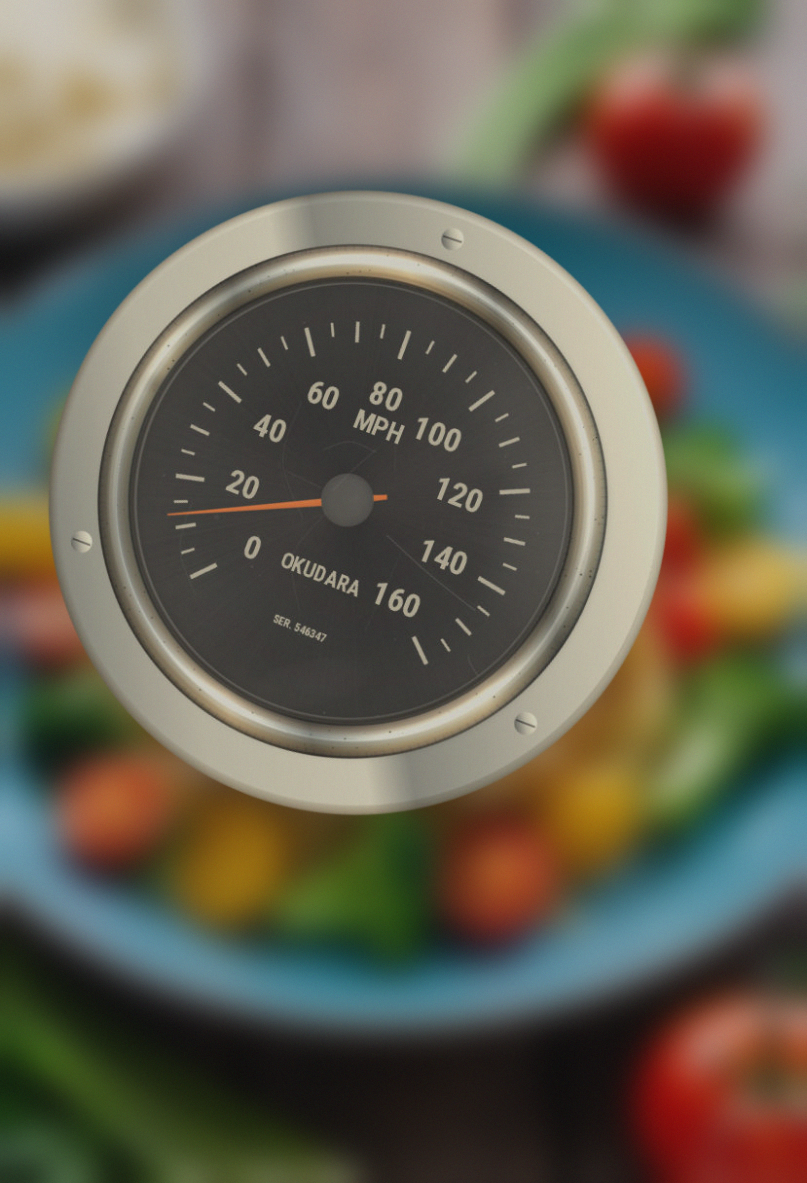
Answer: 12.5 mph
